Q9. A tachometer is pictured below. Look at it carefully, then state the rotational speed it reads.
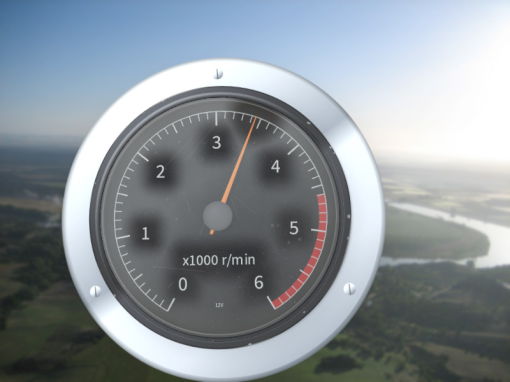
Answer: 3450 rpm
